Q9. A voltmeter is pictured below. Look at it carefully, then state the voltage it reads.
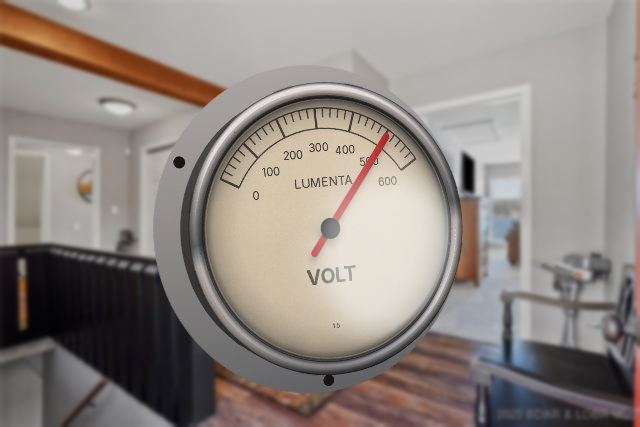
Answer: 500 V
